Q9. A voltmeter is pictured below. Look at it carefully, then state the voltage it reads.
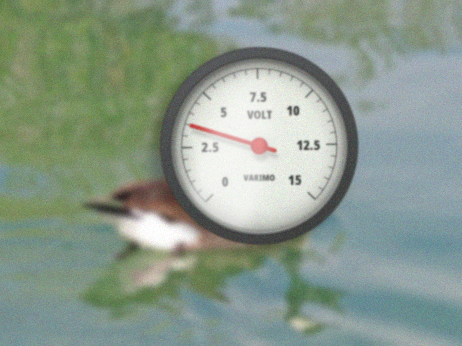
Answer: 3.5 V
